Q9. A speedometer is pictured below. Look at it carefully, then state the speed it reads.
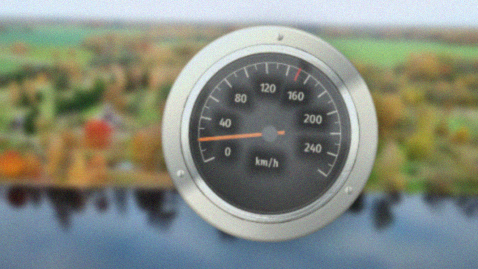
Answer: 20 km/h
